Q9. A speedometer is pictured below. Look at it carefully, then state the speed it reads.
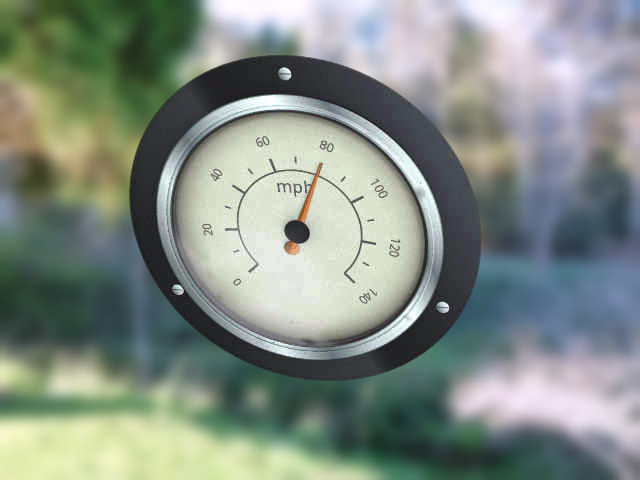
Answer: 80 mph
